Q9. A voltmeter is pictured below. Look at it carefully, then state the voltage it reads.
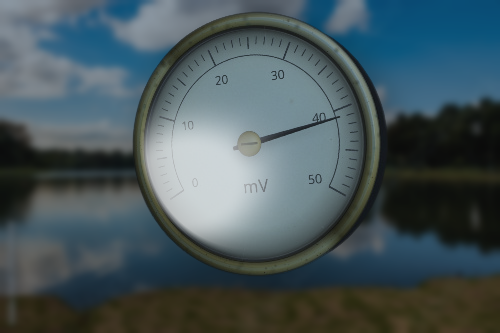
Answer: 41 mV
